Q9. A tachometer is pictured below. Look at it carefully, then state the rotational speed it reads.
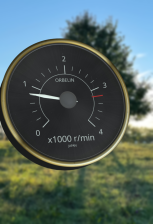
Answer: 800 rpm
